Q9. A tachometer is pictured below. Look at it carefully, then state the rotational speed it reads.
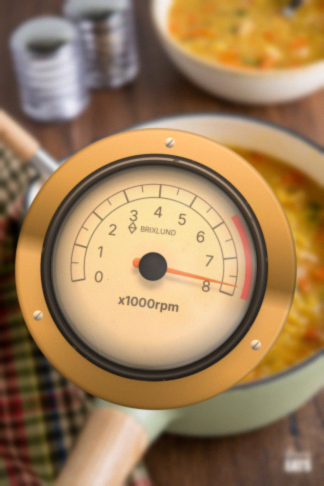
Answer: 7750 rpm
